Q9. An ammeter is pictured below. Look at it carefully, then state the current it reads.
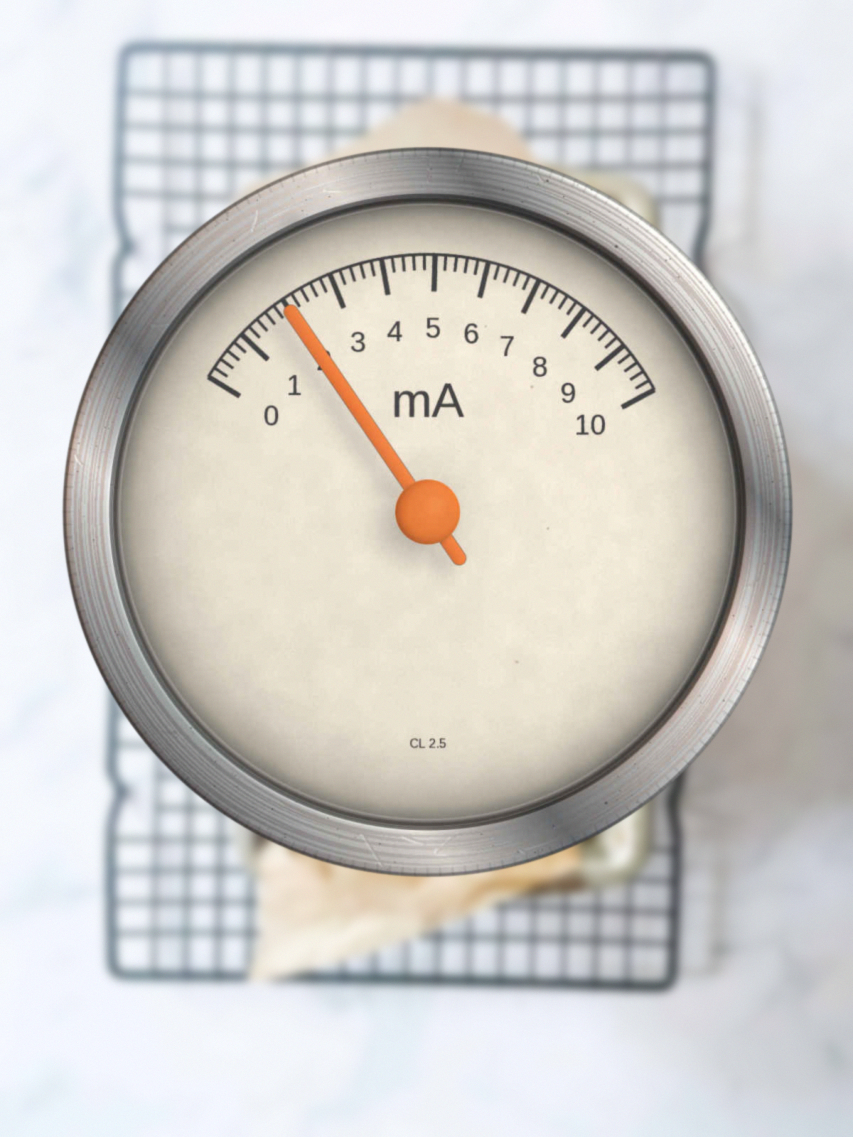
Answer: 2 mA
